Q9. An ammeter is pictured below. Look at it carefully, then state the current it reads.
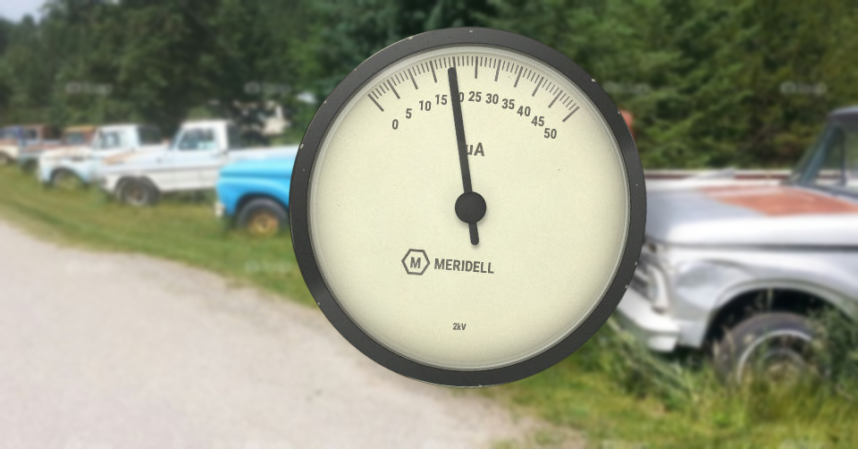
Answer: 19 µA
